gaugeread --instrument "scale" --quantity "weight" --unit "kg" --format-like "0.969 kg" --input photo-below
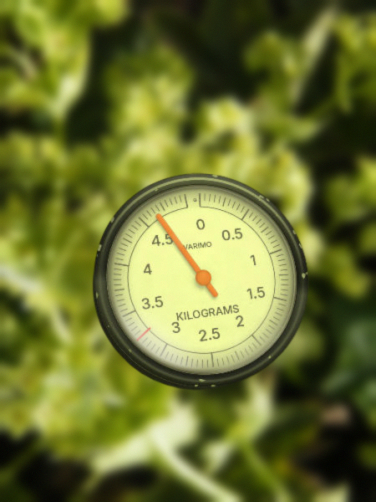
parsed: 4.65 kg
